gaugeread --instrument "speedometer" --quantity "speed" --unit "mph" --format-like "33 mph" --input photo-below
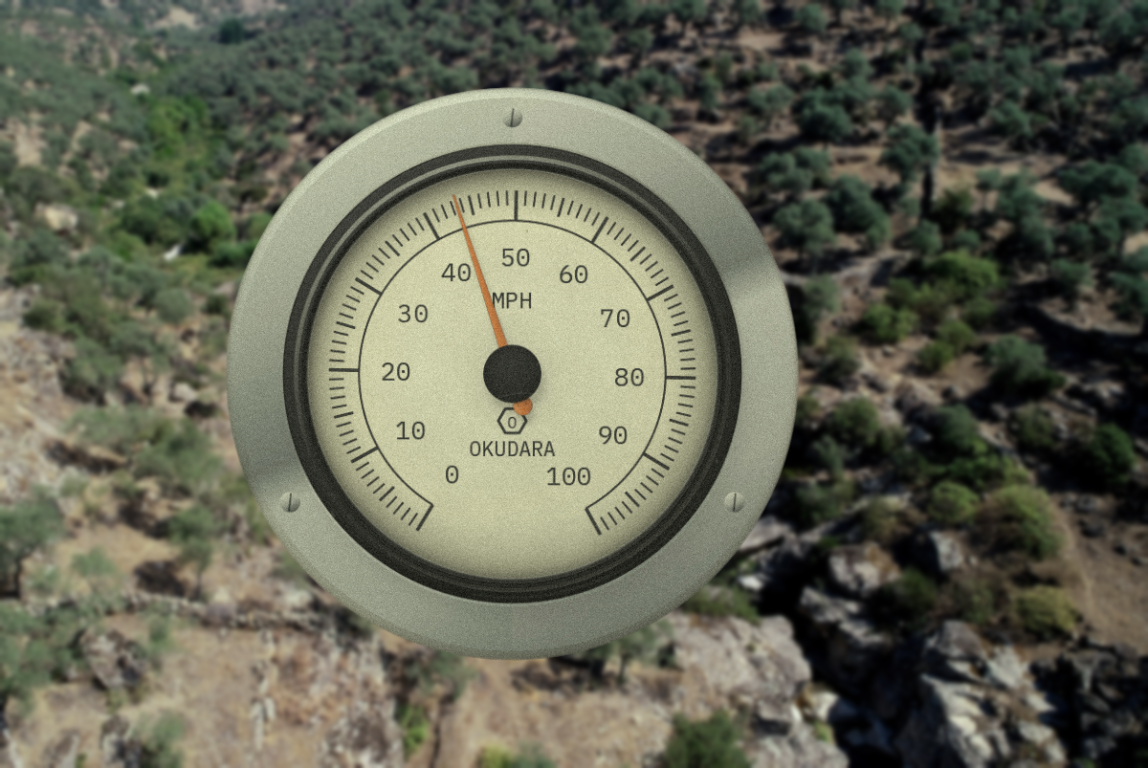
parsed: 43.5 mph
